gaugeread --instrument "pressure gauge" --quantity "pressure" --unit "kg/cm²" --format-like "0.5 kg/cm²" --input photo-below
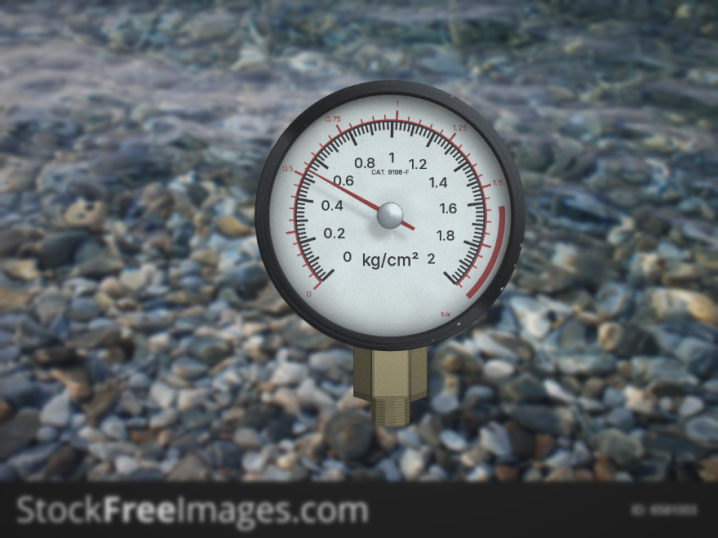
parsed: 0.54 kg/cm²
